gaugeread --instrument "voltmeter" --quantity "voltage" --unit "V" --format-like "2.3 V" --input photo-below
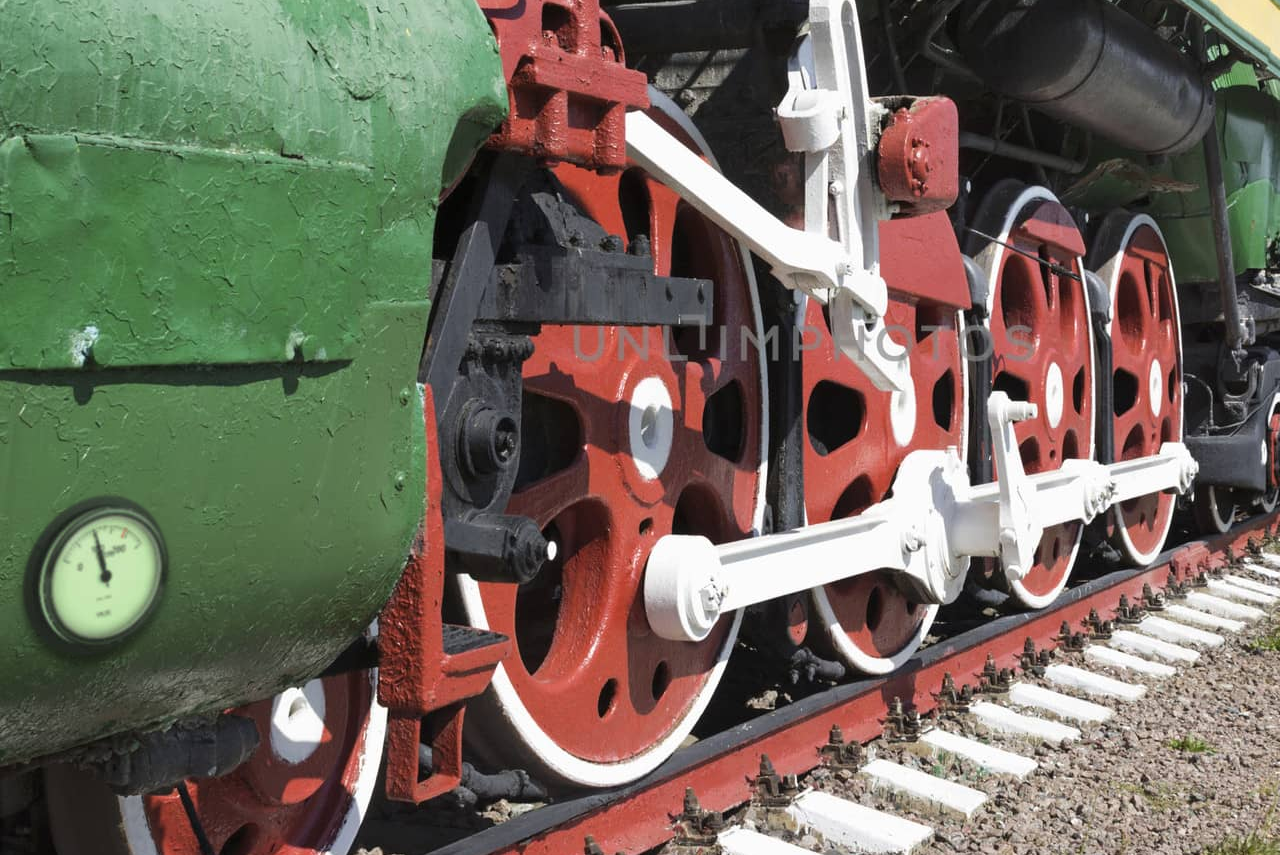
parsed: 100 V
